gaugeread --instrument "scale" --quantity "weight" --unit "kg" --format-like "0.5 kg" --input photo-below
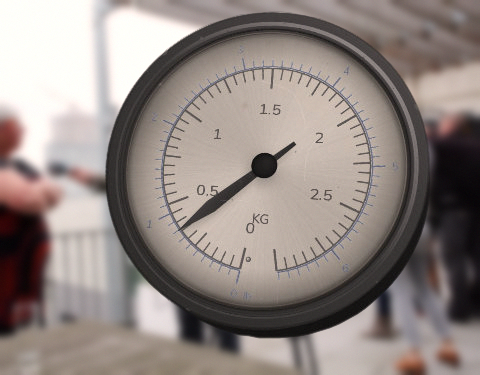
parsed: 0.35 kg
